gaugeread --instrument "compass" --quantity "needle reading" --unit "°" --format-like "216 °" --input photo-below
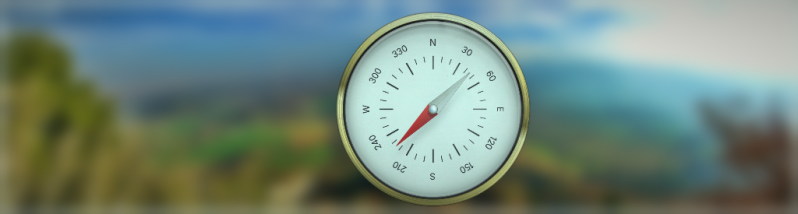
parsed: 225 °
